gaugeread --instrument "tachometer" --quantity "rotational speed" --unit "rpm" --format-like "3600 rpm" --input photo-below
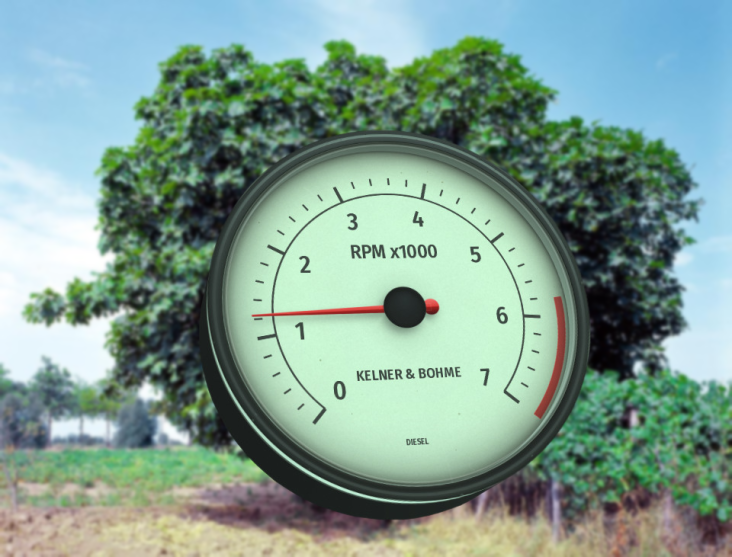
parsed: 1200 rpm
